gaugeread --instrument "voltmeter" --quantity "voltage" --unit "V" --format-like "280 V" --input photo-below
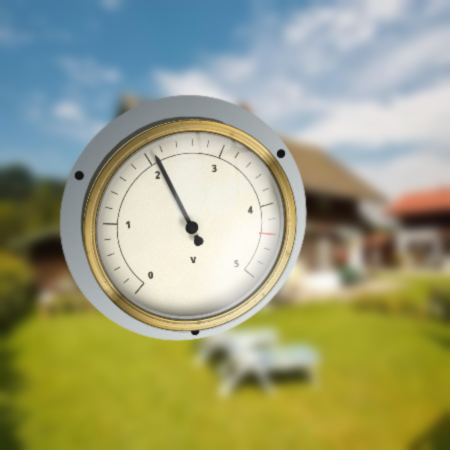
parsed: 2.1 V
